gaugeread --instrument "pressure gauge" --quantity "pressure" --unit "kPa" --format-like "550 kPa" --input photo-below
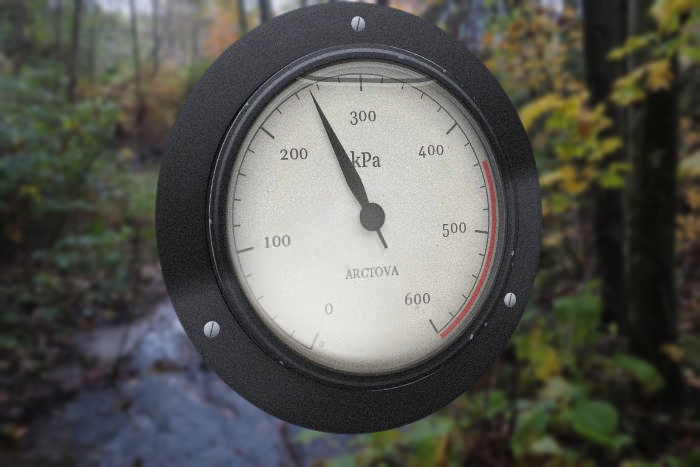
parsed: 250 kPa
